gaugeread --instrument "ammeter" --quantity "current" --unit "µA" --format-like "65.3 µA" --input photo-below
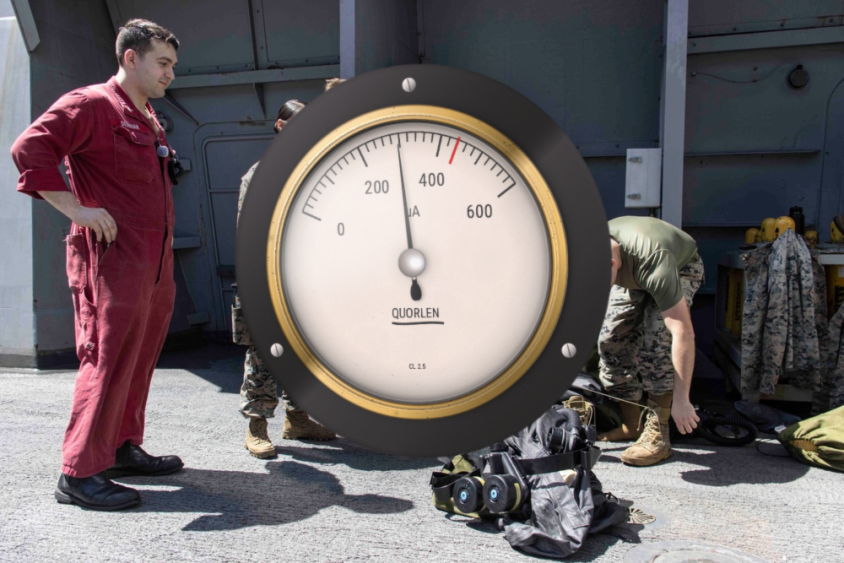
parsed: 300 µA
